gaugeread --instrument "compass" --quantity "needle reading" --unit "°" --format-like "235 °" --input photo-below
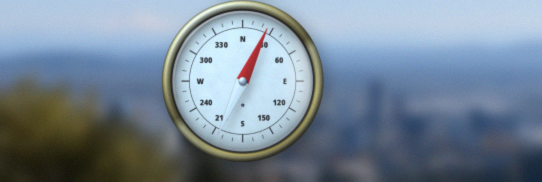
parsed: 25 °
